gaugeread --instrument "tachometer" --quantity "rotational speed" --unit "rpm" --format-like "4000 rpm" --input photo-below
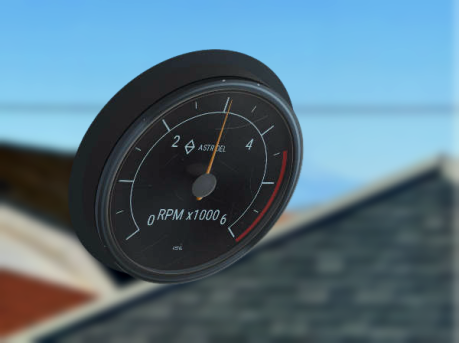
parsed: 3000 rpm
